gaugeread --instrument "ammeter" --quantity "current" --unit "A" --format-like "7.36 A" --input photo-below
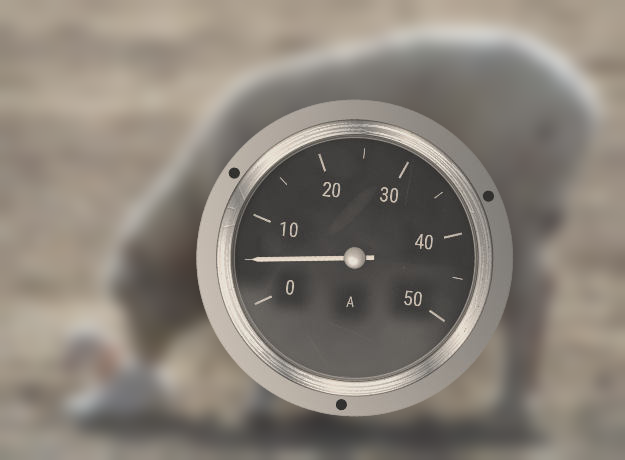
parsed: 5 A
